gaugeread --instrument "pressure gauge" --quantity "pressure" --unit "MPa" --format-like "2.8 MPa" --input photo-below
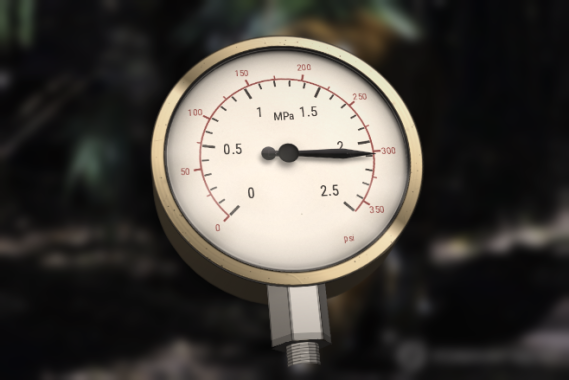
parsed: 2.1 MPa
